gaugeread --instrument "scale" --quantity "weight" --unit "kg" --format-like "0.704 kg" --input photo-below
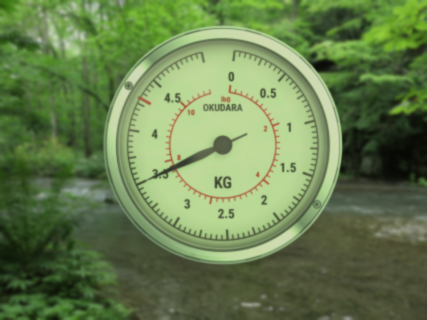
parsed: 3.5 kg
